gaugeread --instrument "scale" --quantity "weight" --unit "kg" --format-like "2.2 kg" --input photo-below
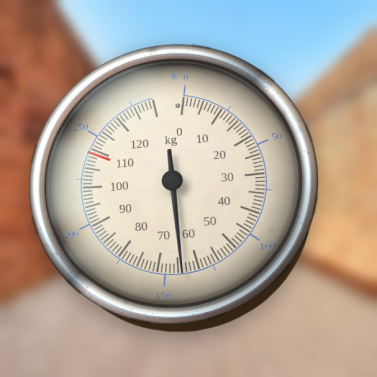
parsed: 64 kg
